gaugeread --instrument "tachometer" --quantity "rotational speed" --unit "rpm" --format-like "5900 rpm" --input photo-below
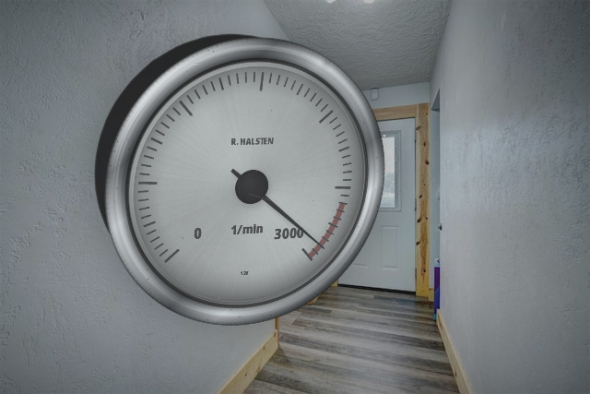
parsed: 2900 rpm
